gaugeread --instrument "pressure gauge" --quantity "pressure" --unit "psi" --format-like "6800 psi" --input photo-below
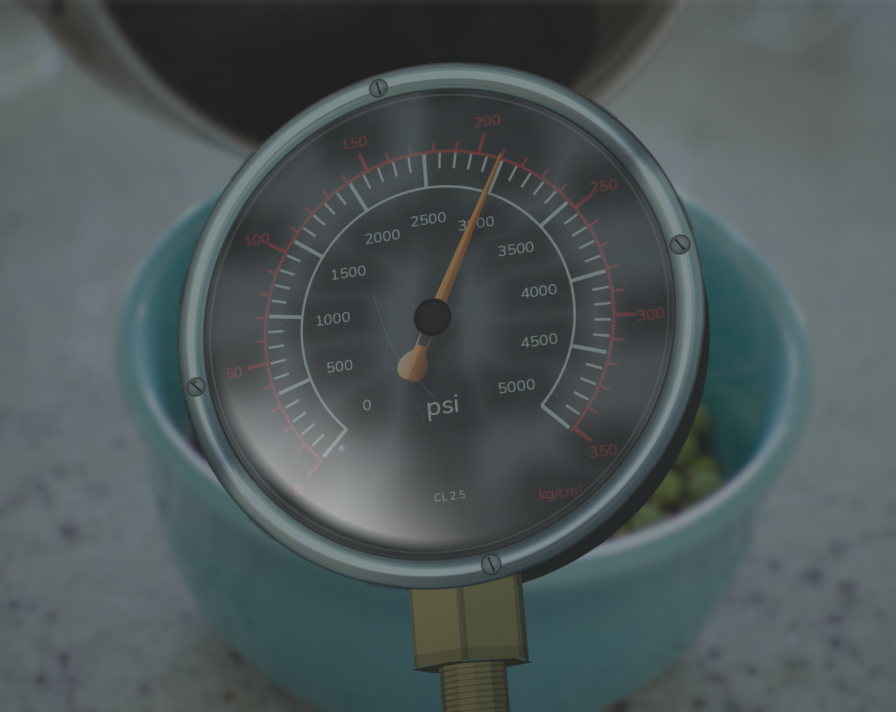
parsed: 3000 psi
